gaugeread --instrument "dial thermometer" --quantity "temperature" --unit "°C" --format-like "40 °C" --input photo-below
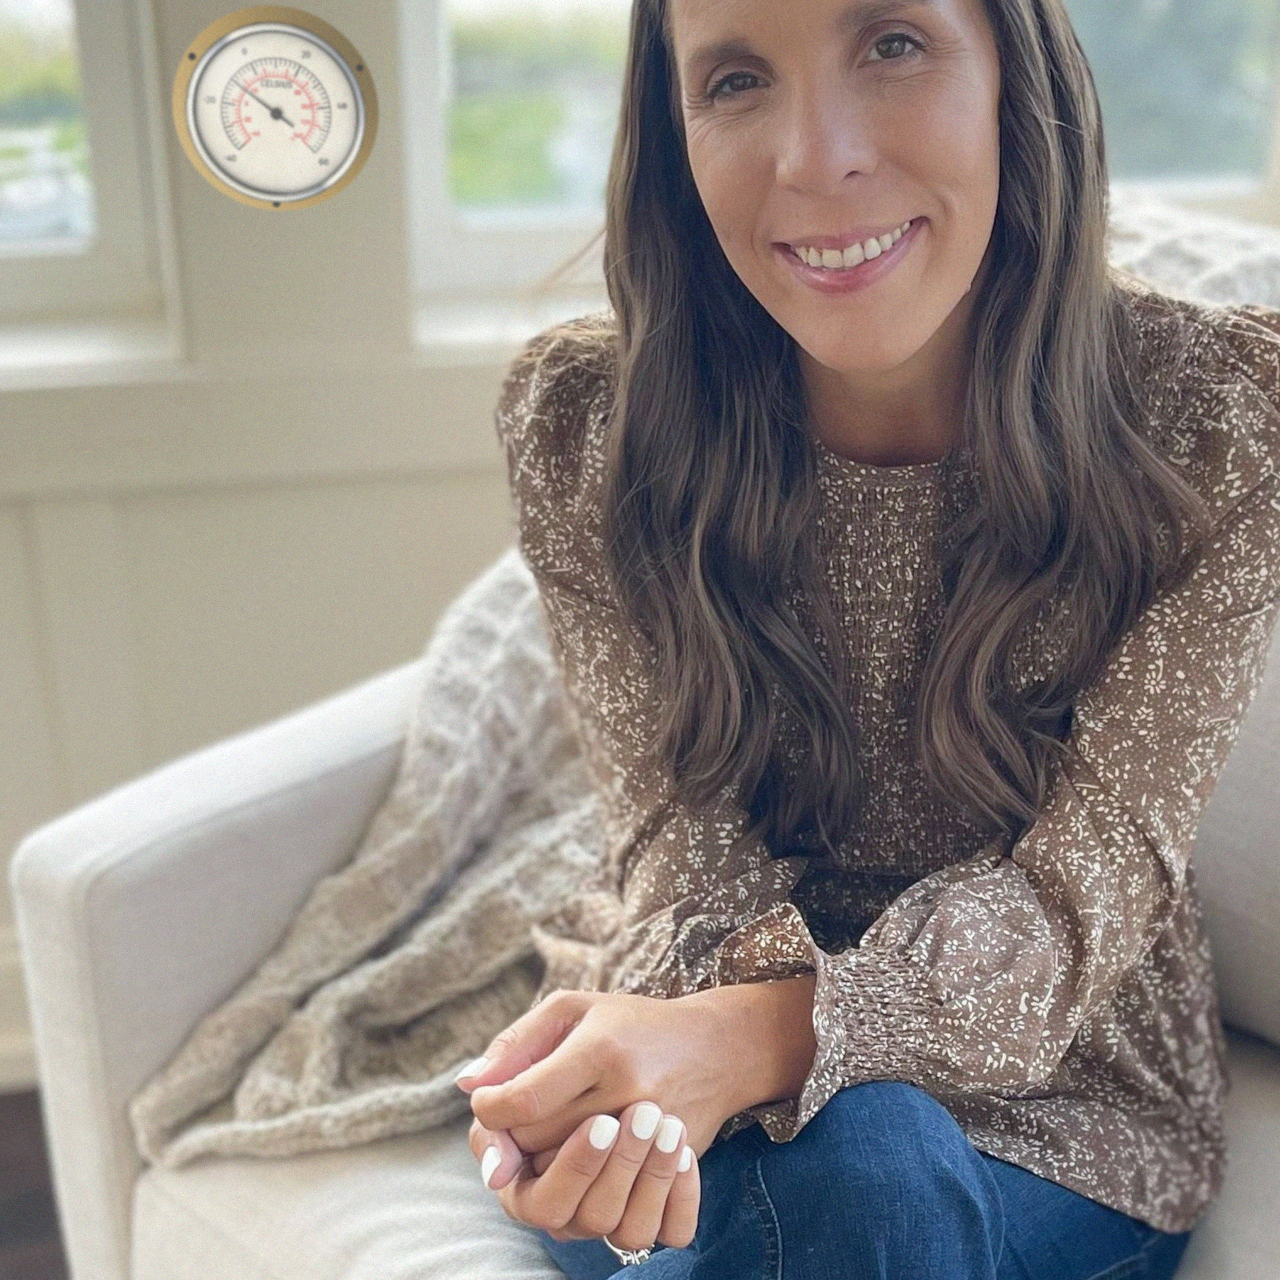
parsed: -10 °C
